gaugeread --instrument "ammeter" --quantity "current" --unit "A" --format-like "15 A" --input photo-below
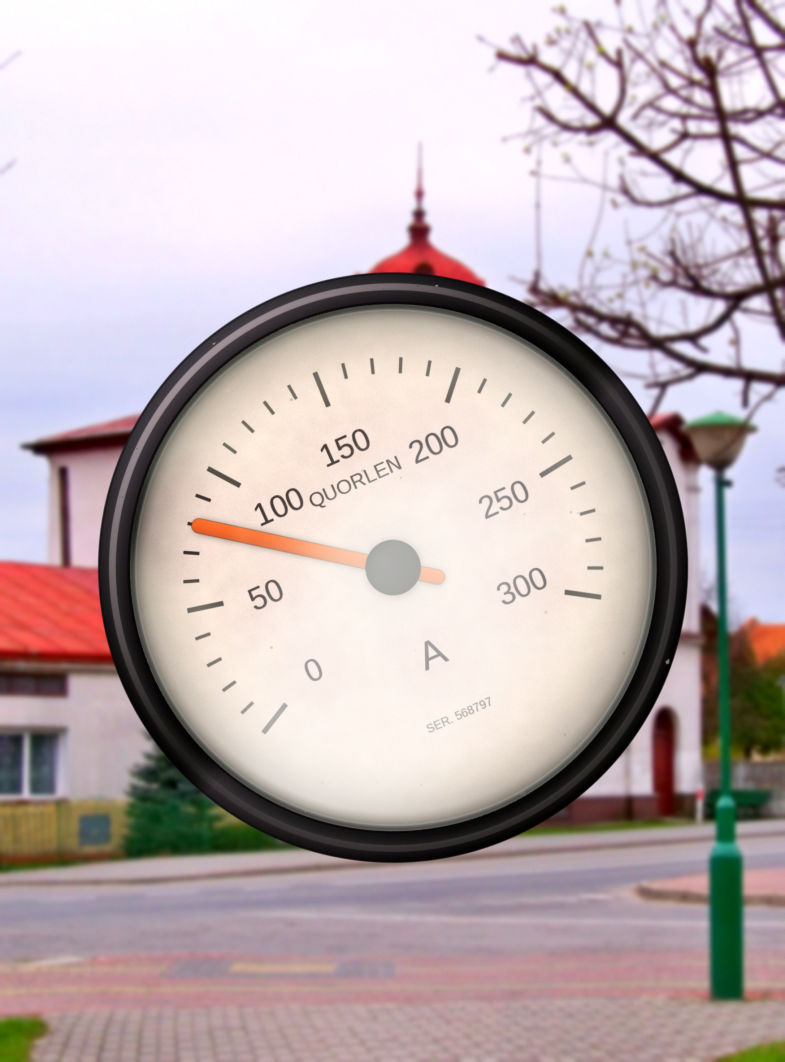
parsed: 80 A
